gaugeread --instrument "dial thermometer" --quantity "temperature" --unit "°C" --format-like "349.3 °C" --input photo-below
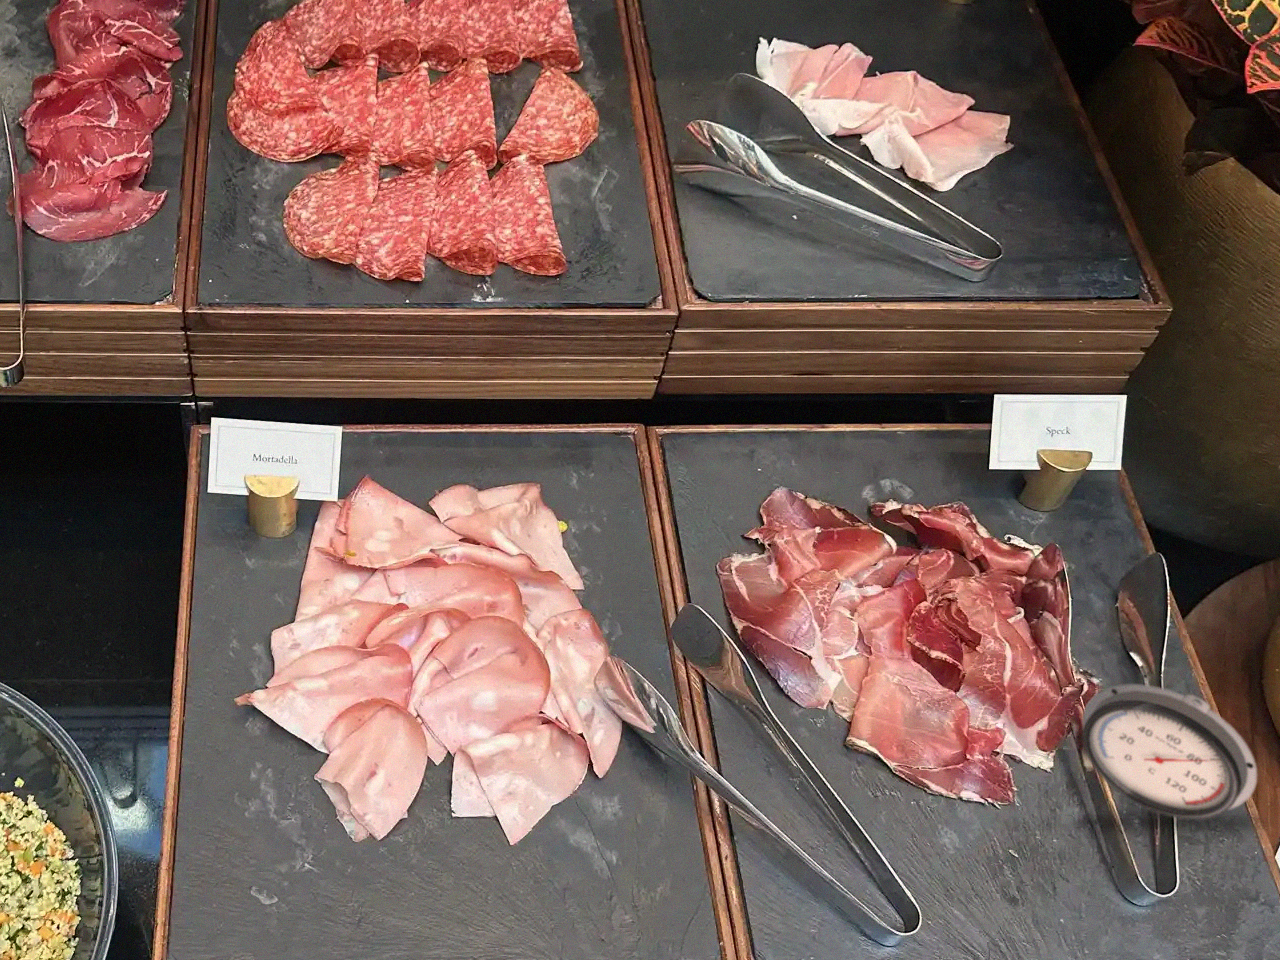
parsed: 80 °C
